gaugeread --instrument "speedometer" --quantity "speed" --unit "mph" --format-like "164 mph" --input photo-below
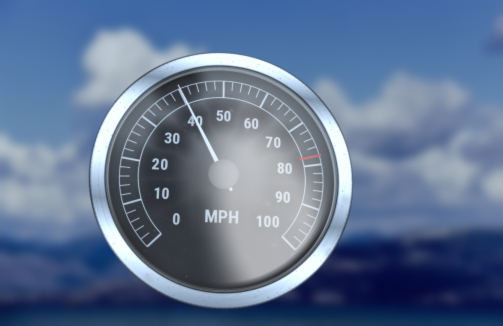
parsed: 40 mph
